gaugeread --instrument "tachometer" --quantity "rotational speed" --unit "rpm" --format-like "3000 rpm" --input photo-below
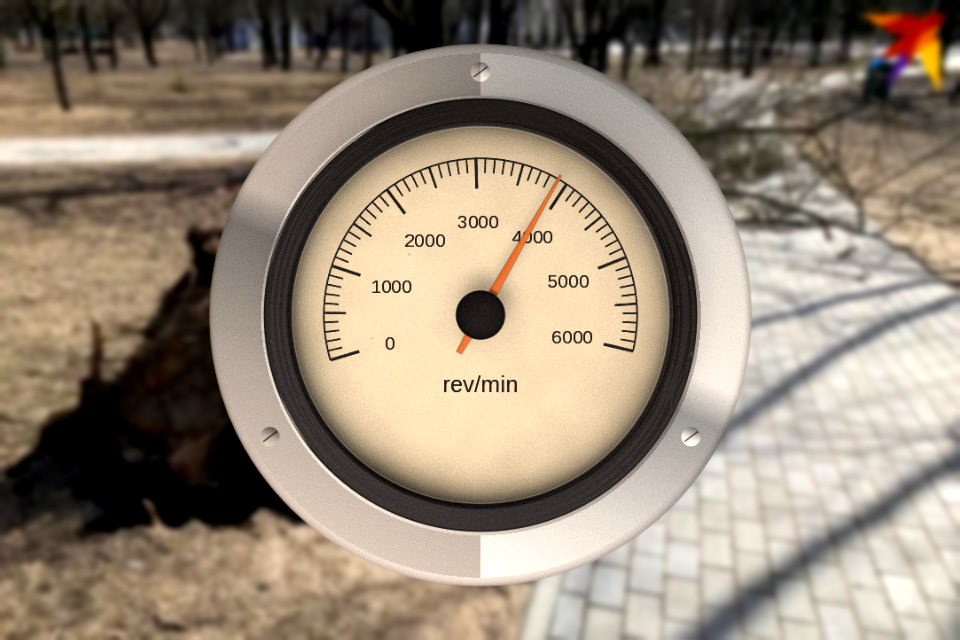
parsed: 3900 rpm
